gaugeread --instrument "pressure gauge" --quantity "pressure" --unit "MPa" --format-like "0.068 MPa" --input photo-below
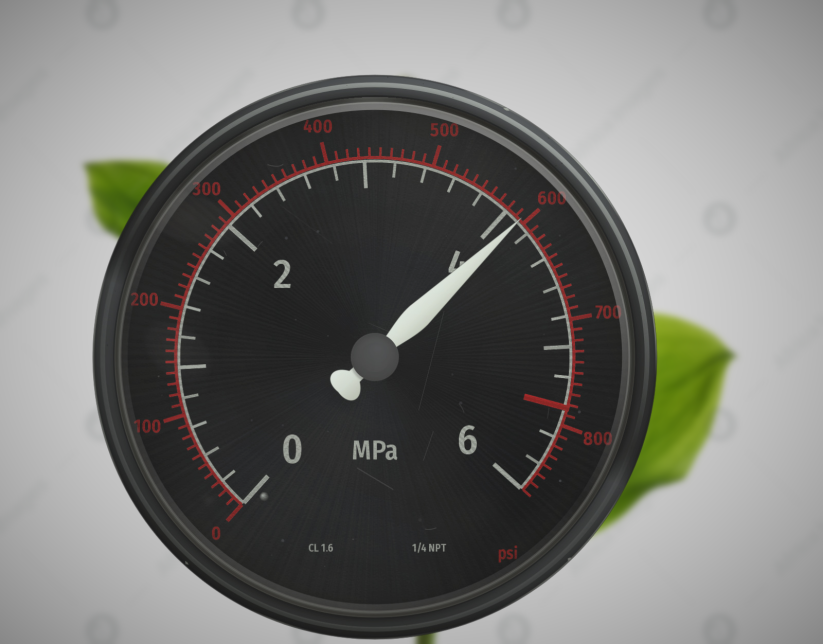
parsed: 4.1 MPa
